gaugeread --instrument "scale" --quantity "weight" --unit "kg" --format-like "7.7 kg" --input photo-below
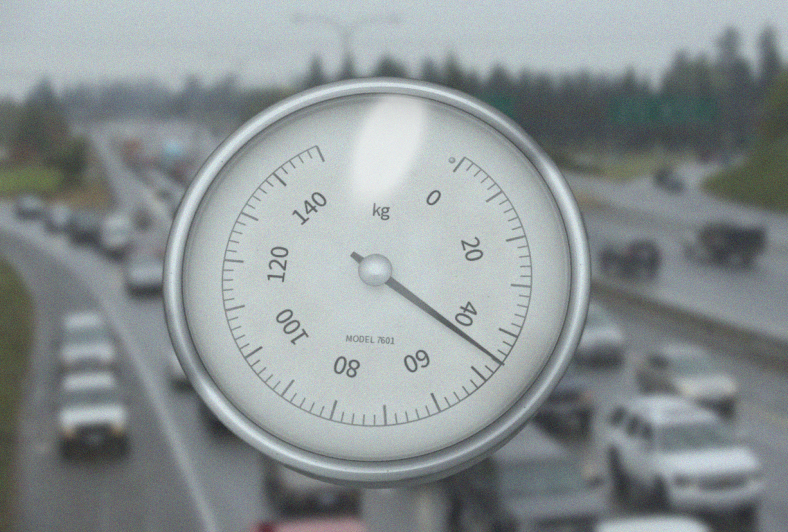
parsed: 46 kg
